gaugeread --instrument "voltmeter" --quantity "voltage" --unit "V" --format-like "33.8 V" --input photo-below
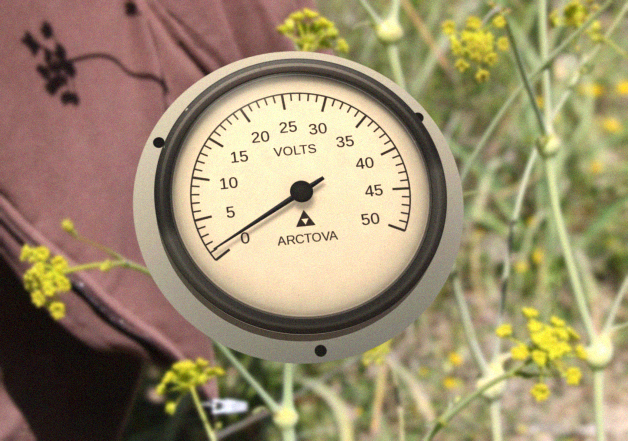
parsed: 1 V
